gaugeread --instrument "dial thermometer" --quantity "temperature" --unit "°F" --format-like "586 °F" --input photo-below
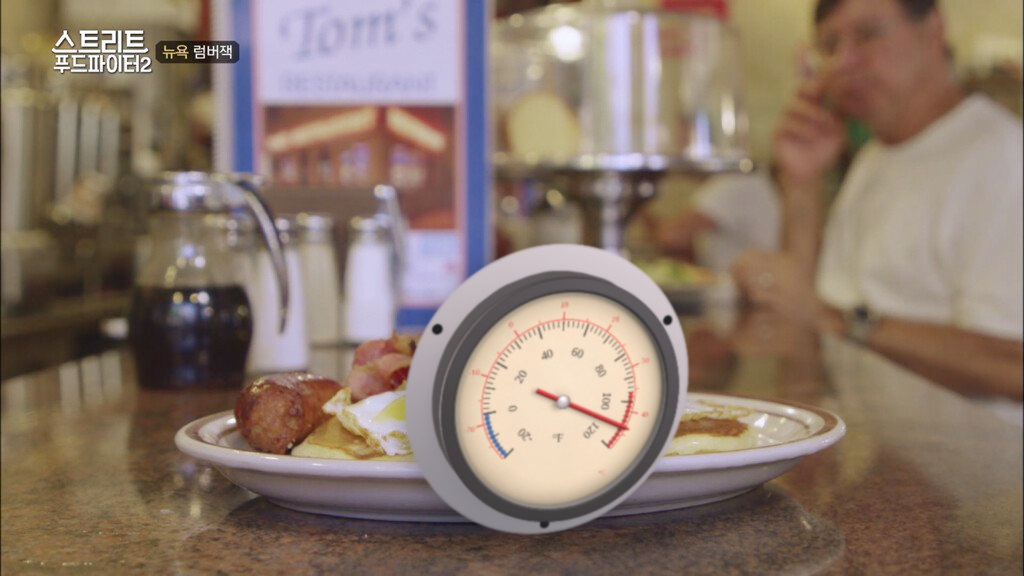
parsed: 110 °F
